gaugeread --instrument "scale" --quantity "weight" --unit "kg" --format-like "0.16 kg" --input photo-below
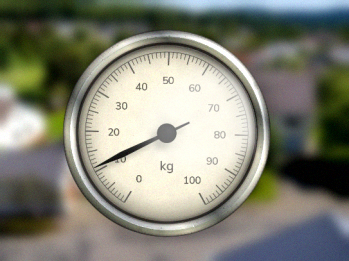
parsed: 11 kg
